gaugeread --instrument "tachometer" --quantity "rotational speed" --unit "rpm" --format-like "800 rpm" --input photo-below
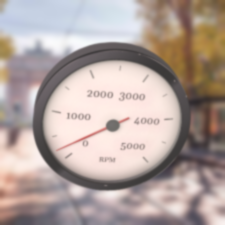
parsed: 250 rpm
